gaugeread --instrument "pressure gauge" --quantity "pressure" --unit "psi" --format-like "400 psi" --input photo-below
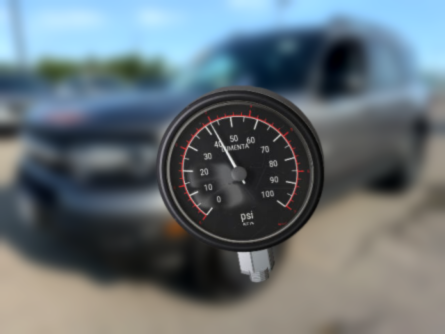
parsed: 42.5 psi
